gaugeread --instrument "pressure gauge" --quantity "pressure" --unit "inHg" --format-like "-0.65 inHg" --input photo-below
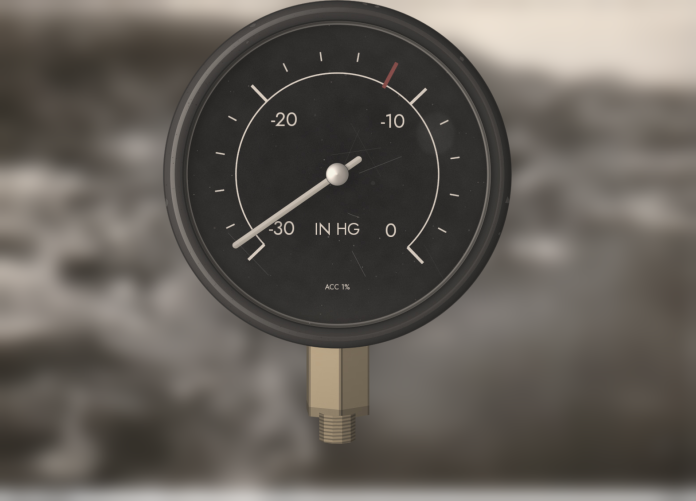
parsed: -29 inHg
